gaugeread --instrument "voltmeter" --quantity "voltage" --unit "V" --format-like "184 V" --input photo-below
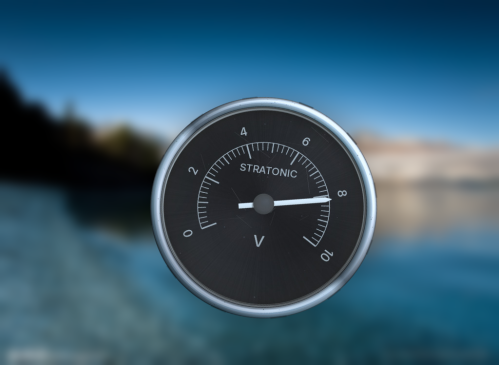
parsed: 8.2 V
